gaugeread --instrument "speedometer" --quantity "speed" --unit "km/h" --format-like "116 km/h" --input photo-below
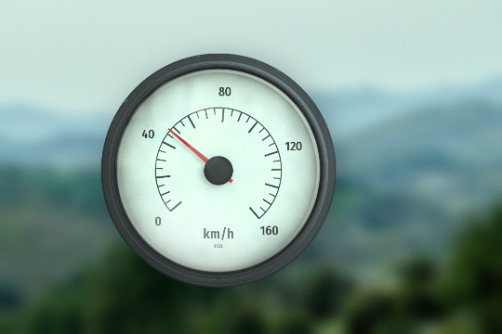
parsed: 47.5 km/h
